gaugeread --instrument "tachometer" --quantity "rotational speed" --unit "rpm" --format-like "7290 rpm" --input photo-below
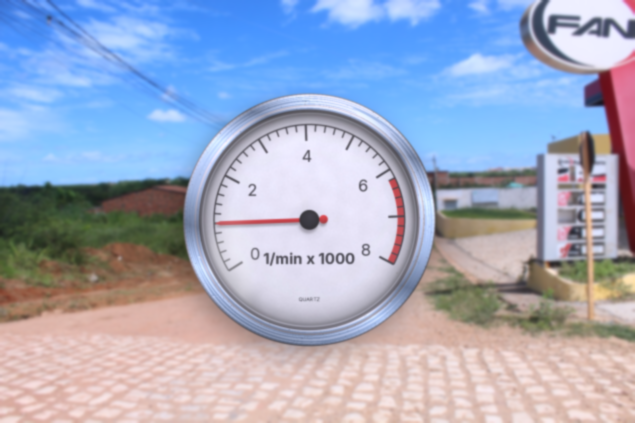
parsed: 1000 rpm
